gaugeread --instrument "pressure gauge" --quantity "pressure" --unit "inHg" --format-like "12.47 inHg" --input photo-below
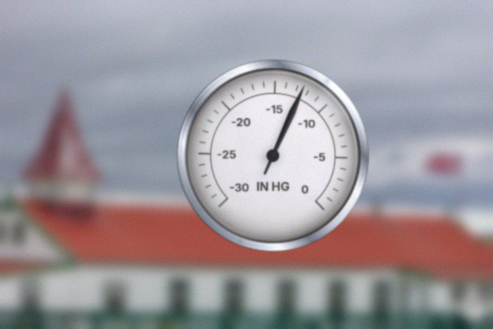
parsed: -12.5 inHg
